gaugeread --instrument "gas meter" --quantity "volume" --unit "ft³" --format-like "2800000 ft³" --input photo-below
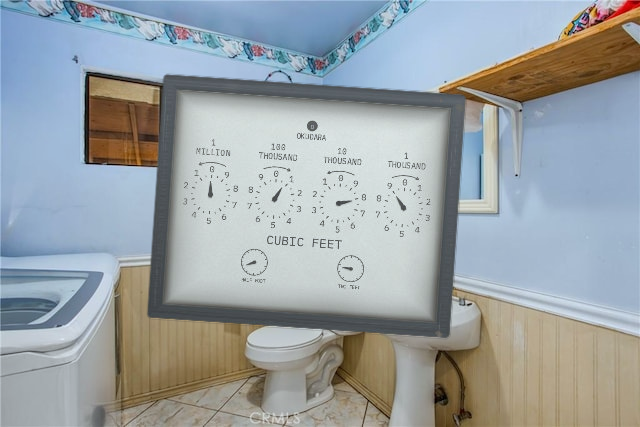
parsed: 7900 ft³
